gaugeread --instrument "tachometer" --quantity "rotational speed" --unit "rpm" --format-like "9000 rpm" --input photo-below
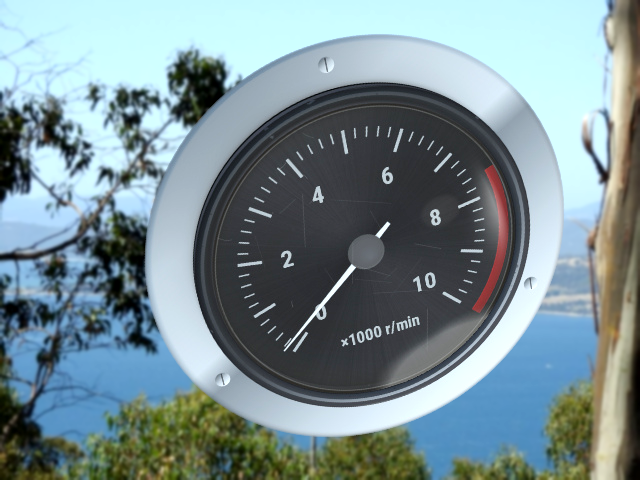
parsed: 200 rpm
